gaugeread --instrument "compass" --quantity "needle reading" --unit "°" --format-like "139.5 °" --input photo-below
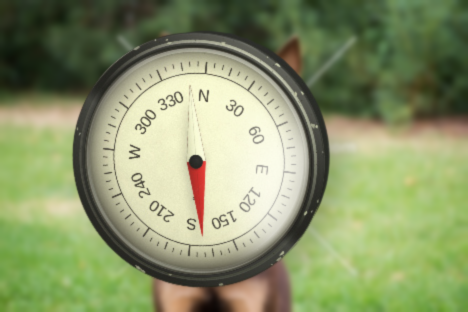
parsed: 170 °
